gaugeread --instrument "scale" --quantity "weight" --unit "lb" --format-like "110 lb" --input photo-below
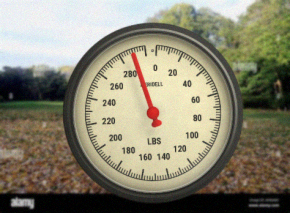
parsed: 290 lb
